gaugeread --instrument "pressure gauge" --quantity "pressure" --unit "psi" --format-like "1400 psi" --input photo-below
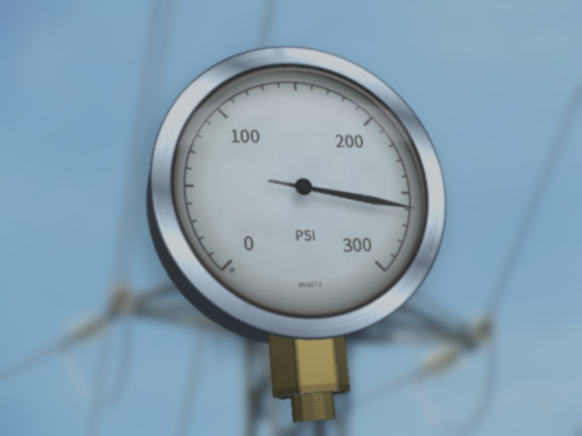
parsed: 260 psi
